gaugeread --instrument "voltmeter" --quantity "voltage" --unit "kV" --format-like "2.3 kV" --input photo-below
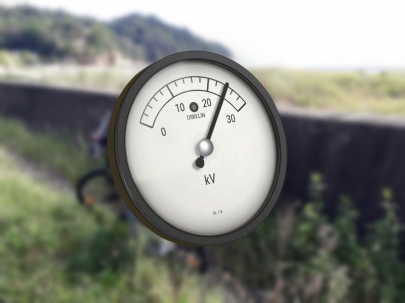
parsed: 24 kV
